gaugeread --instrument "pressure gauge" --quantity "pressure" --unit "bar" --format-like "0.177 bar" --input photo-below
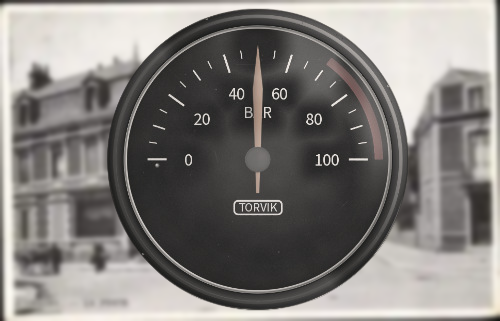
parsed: 50 bar
